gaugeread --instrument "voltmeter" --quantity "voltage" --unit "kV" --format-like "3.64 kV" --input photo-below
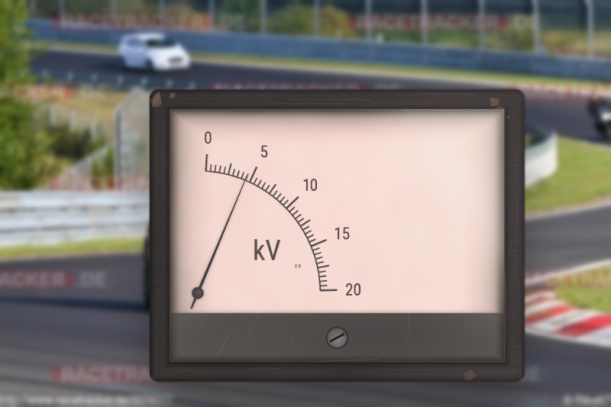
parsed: 4.5 kV
